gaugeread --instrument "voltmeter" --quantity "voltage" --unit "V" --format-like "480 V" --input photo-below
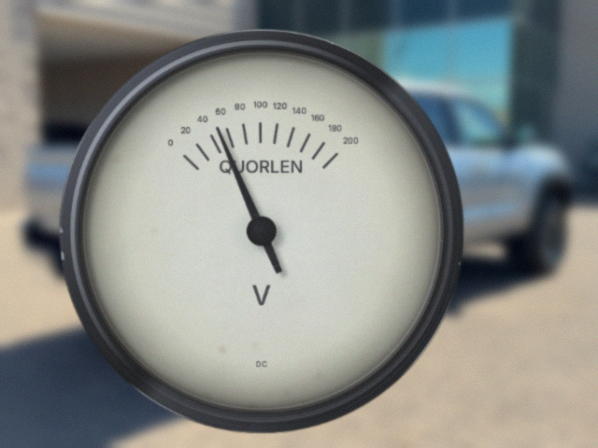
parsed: 50 V
